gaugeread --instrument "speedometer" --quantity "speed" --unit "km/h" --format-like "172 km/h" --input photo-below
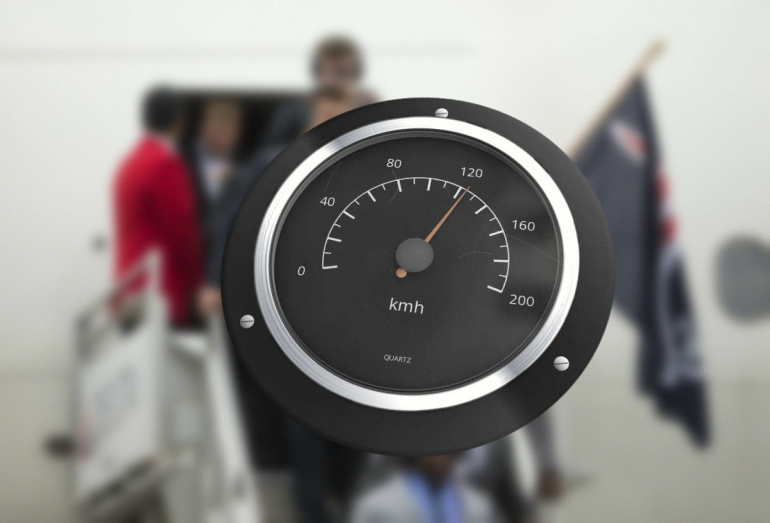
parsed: 125 km/h
